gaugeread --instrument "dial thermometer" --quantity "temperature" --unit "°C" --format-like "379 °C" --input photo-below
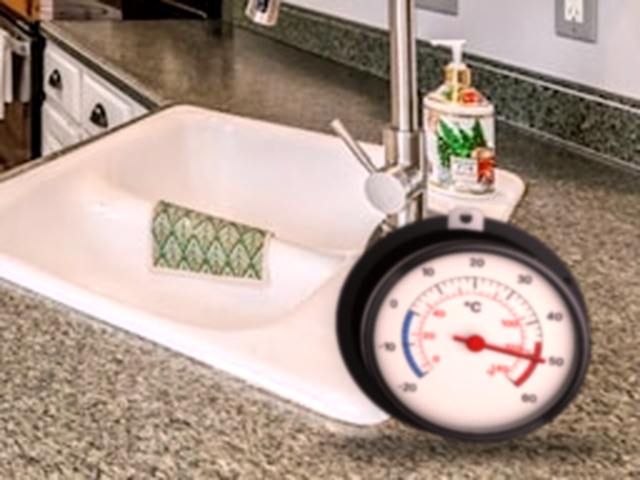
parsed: 50 °C
